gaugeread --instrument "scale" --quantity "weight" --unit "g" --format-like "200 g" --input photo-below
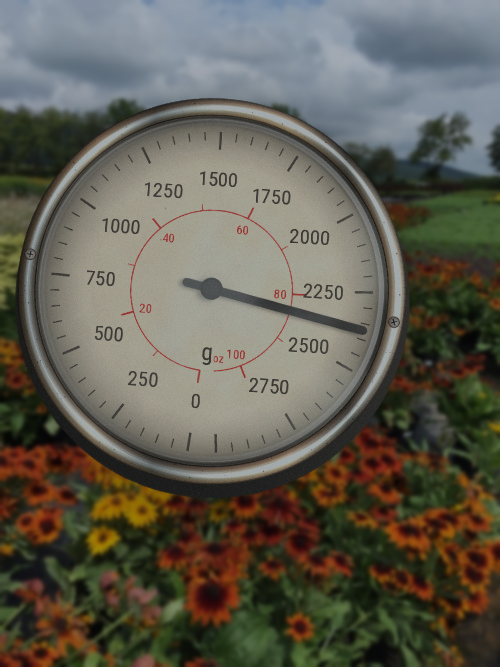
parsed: 2375 g
